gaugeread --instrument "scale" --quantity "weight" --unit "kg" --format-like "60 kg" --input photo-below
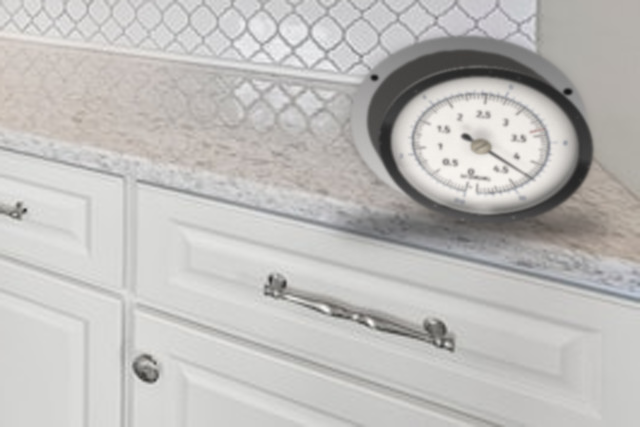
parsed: 4.25 kg
